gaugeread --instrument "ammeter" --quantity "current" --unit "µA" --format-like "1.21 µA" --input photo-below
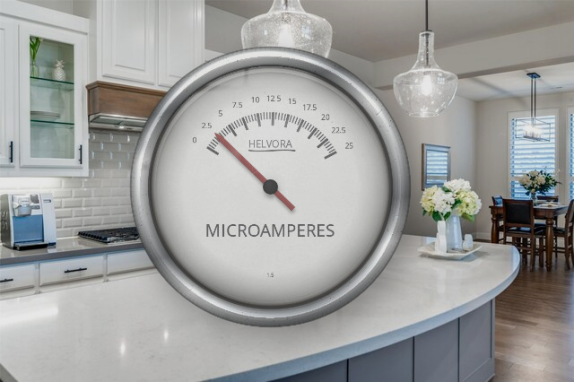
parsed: 2.5 µA
